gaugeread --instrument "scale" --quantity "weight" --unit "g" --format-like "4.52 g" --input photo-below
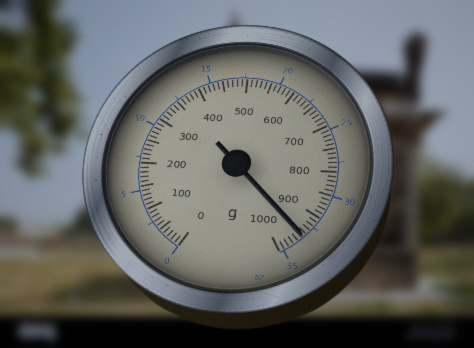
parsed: 950 g
